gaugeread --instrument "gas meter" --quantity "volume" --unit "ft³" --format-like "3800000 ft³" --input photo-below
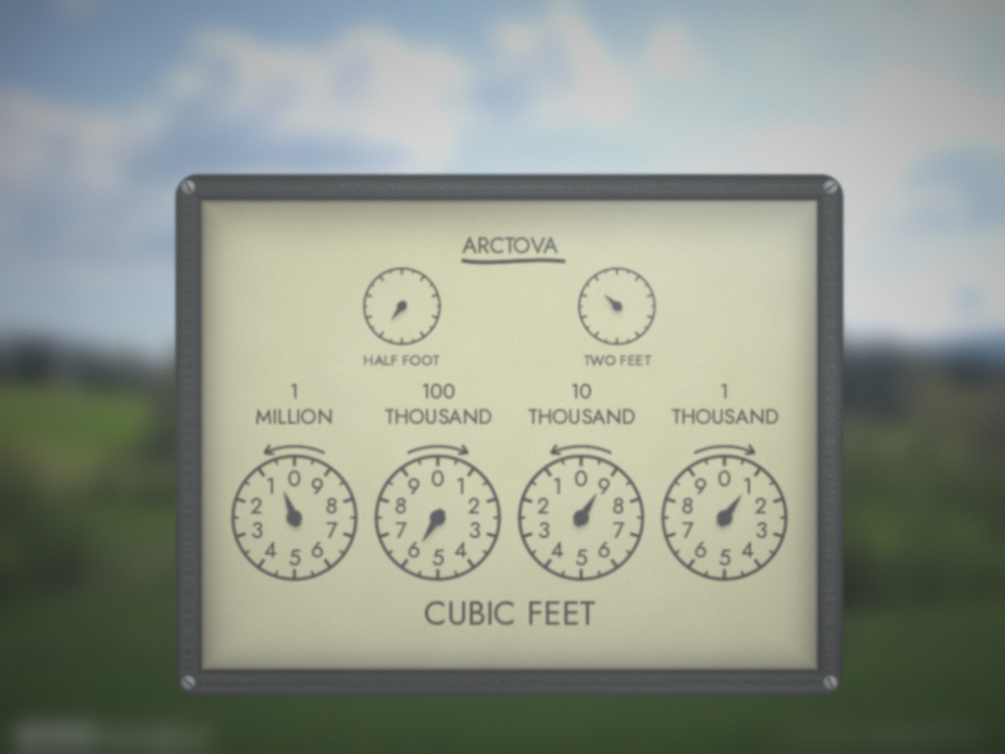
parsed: 59100 ft³
